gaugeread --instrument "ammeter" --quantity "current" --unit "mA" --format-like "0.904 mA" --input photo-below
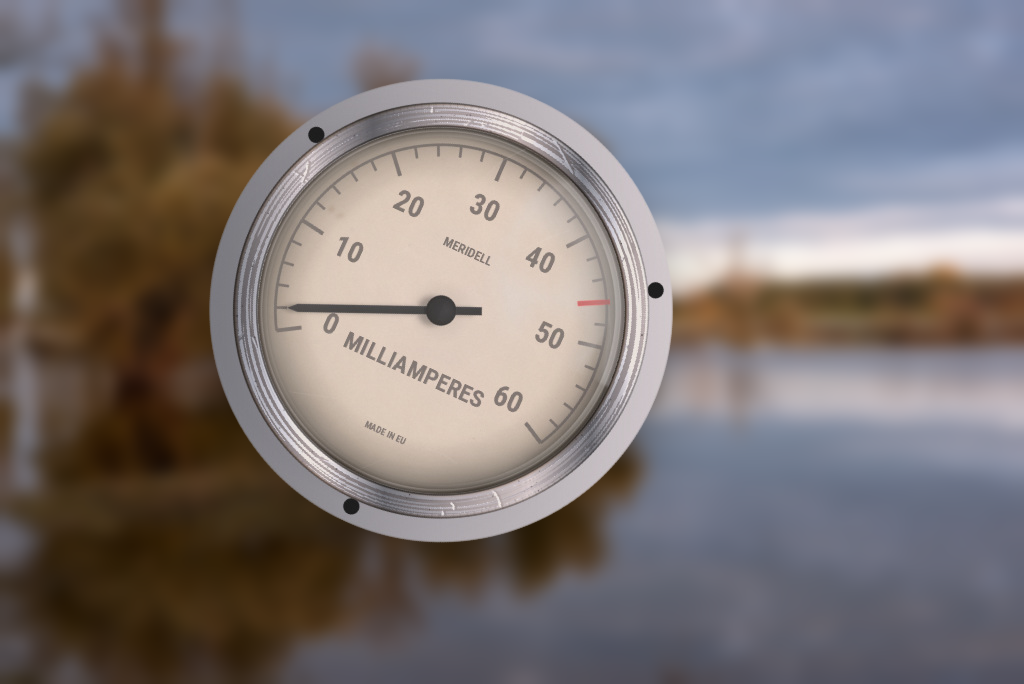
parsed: 2 mA
